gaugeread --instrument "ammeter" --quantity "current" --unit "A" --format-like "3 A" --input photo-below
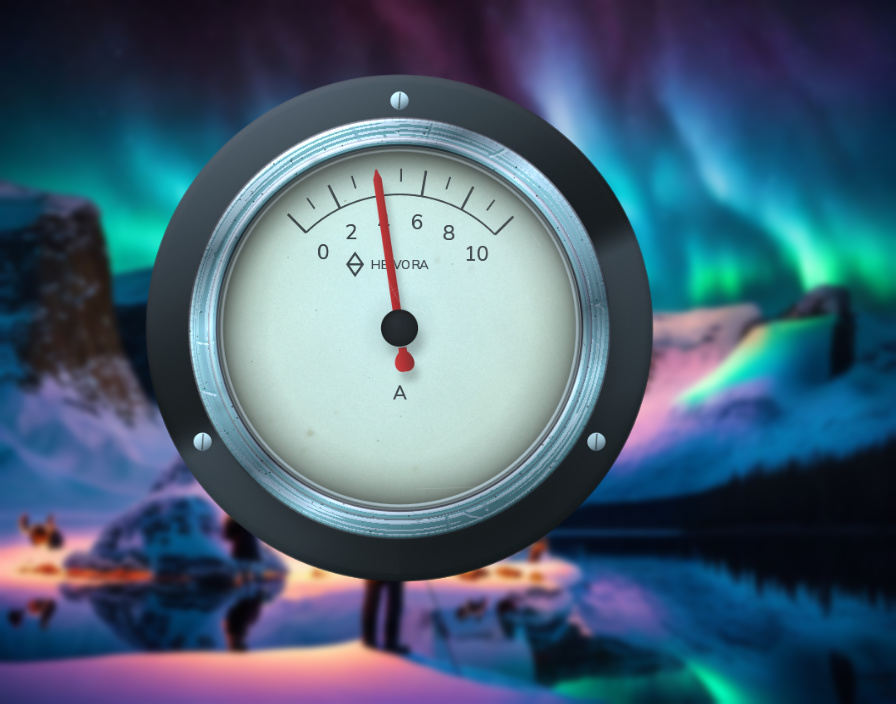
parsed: 4 A
